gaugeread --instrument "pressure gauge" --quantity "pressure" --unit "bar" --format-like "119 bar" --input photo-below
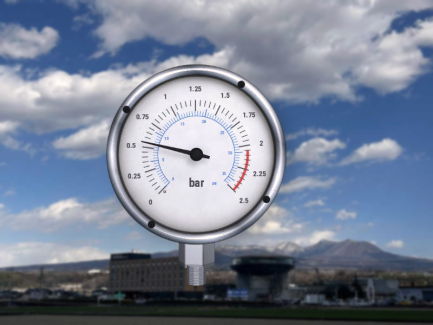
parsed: 0.55 bar
